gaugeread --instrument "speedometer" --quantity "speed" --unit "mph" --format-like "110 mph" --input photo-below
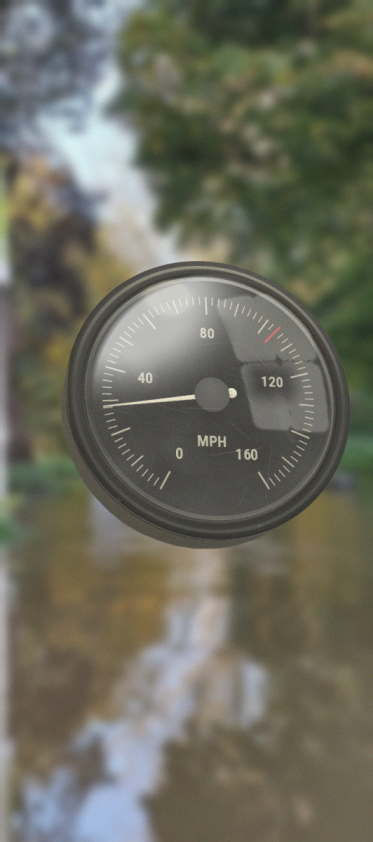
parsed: 28 mph
